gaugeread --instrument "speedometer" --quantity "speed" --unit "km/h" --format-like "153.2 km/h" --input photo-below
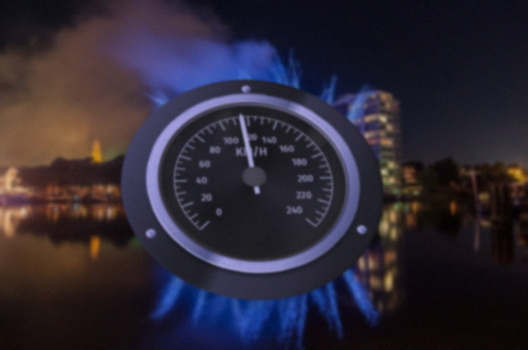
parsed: 115 km/h
